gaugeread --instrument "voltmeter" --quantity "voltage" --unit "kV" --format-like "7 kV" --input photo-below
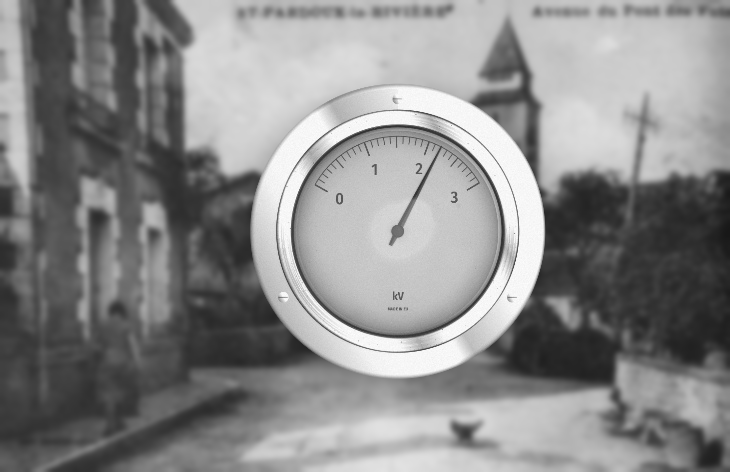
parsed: 2.2 kV
